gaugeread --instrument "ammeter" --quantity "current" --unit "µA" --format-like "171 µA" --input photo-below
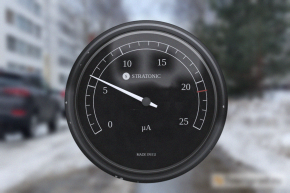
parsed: 6 µA
